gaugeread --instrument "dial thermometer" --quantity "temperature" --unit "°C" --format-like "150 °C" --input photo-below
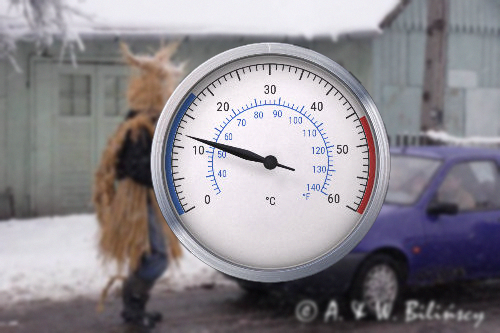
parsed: 12 °C
